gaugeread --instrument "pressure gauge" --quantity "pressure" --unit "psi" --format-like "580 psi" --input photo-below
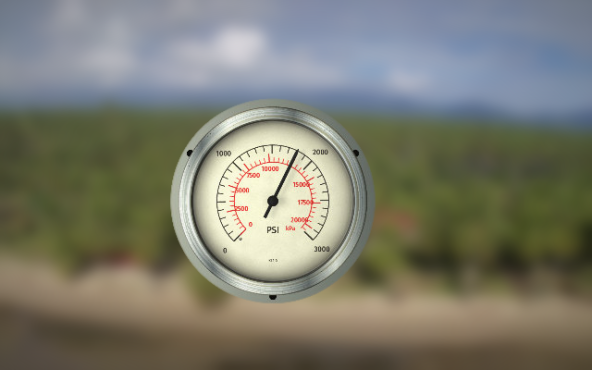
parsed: 1800 psi
